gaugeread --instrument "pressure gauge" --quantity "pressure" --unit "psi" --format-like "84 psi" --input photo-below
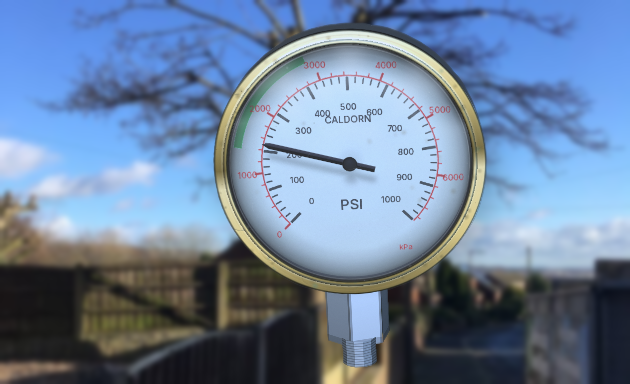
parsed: 220 psi
